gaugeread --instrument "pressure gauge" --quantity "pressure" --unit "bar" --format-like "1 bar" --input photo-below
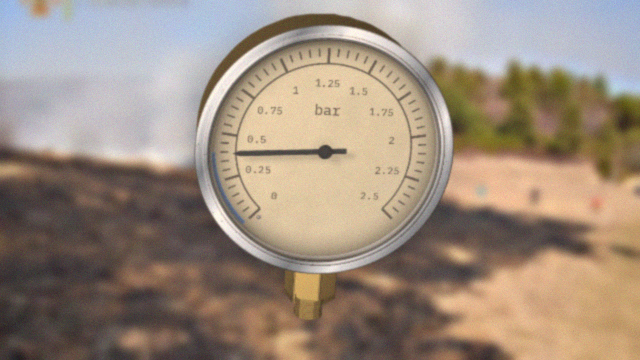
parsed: 0.4 bar
